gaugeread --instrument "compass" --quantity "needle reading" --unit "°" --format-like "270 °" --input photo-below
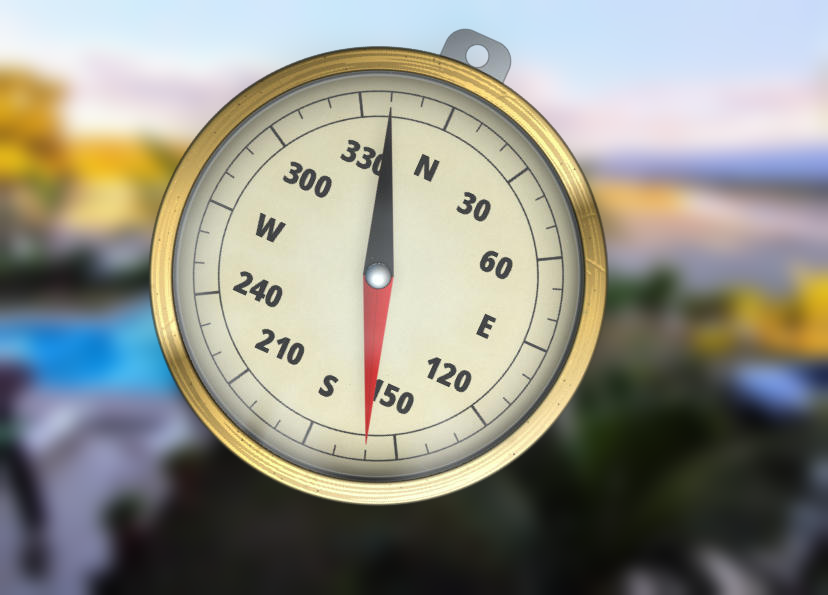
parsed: 160 °
